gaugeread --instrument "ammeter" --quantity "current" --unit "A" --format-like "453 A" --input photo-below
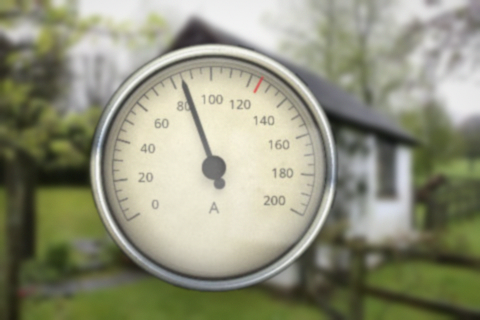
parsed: 85 A
